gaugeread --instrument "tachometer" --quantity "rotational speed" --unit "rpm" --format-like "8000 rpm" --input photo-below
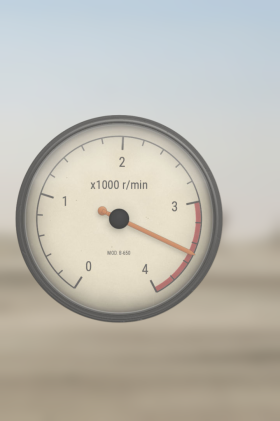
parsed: 3500 rpm
